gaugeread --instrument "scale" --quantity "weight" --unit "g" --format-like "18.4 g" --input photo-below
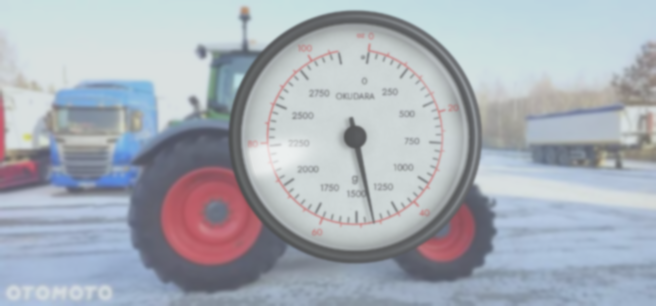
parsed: 1400 g
